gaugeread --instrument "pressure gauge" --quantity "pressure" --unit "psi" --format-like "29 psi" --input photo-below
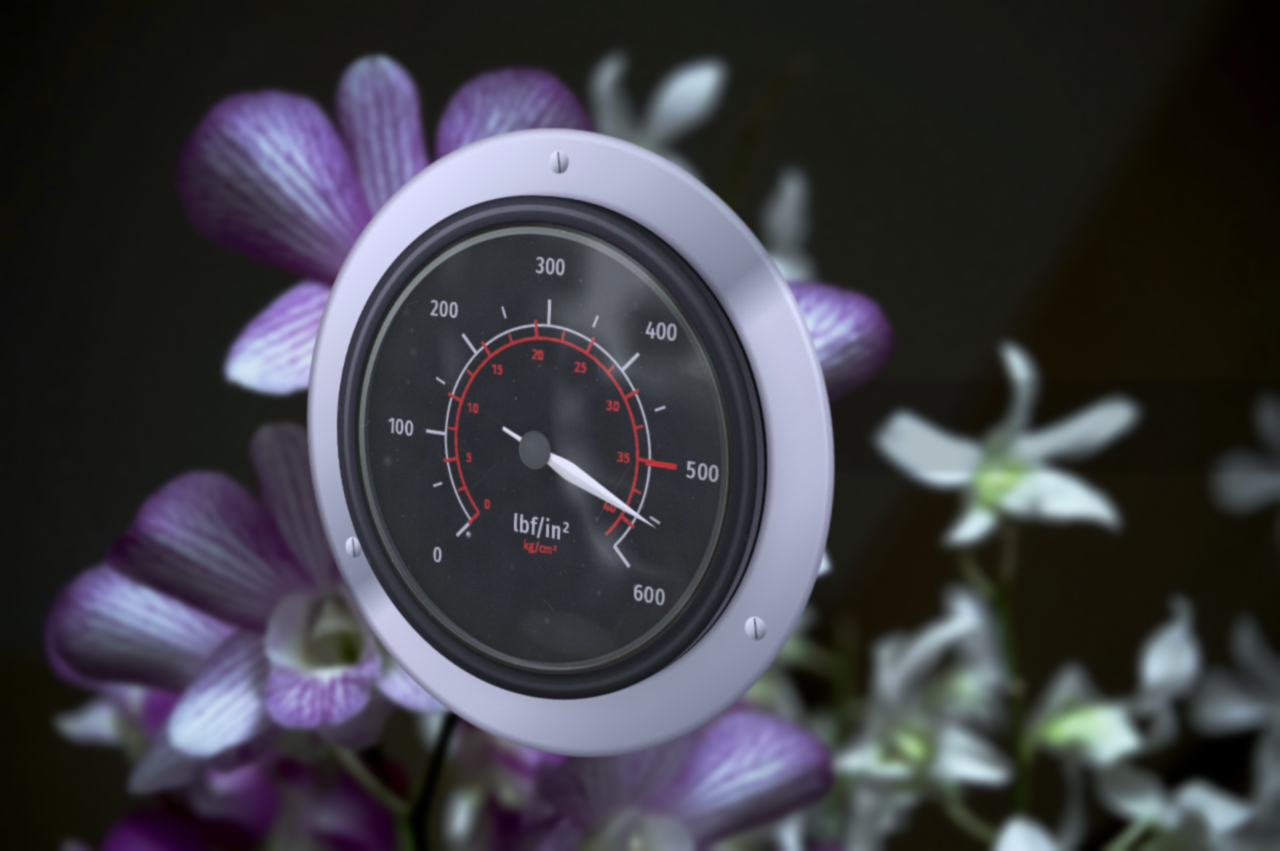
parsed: 550 psi
